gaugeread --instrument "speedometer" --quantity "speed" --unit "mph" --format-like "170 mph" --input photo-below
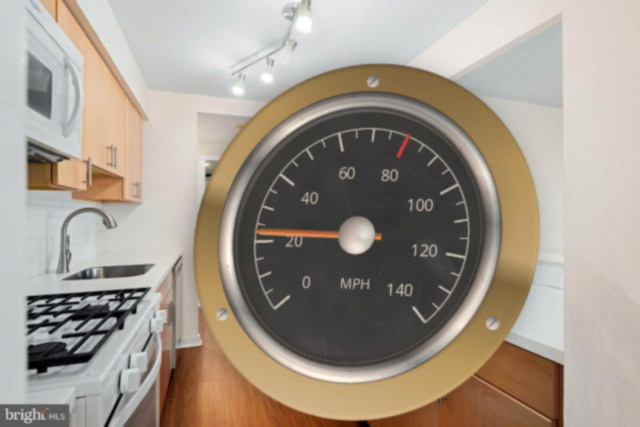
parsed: 22.5 mph
